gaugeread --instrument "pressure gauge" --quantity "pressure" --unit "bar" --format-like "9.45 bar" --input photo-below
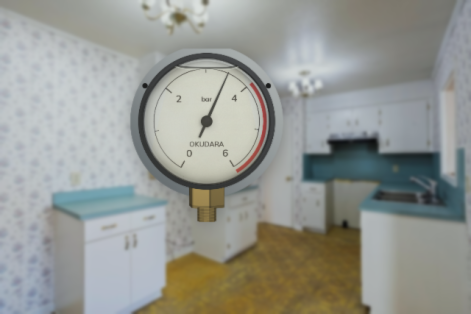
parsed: 3.5 bar
